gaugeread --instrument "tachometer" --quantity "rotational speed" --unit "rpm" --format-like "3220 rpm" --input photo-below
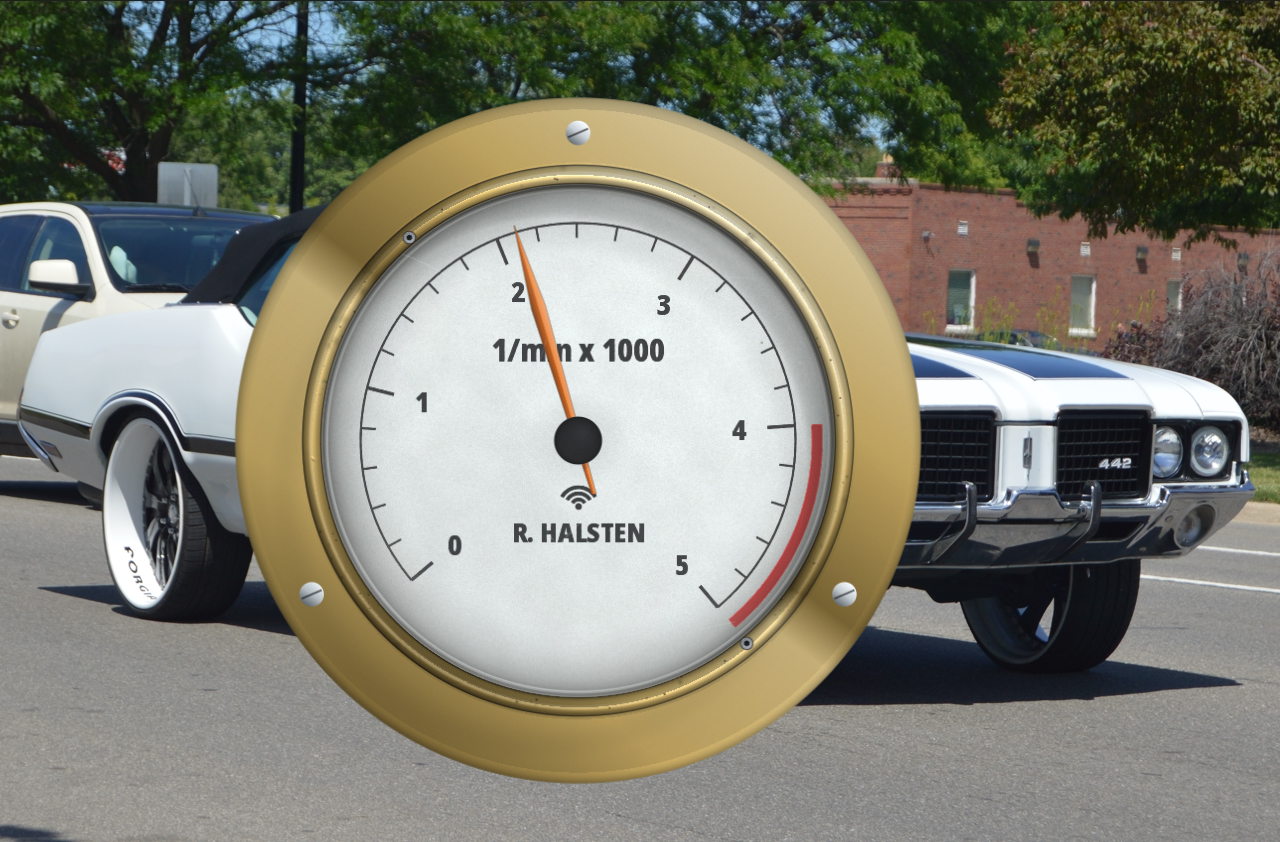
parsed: 2100 rpm
